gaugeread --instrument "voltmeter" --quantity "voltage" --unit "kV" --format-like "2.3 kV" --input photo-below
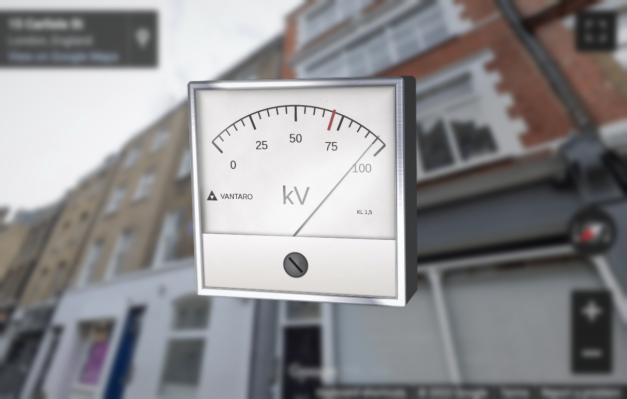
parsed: 95 kV
